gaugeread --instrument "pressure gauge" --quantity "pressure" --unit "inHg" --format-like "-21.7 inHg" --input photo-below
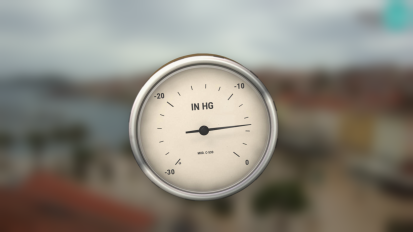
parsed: -5 inHg
